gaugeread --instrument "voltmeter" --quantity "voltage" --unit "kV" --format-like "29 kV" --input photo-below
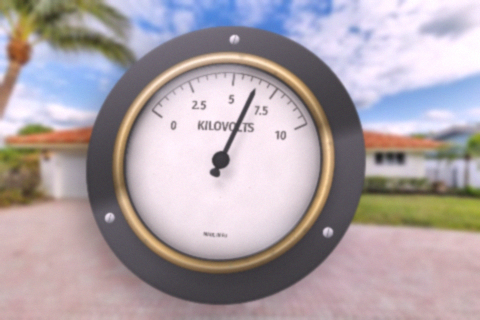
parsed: 6.5 kV
